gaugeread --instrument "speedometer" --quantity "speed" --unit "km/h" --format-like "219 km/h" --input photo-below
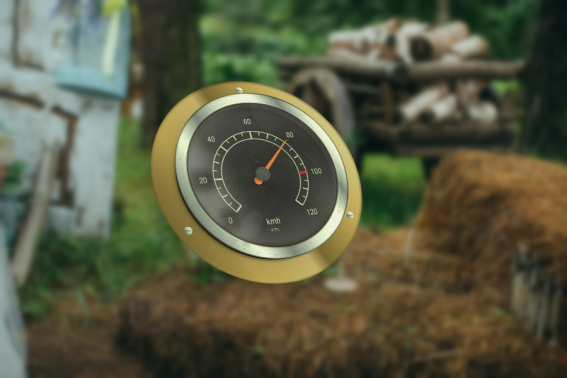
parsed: 80 km/h
